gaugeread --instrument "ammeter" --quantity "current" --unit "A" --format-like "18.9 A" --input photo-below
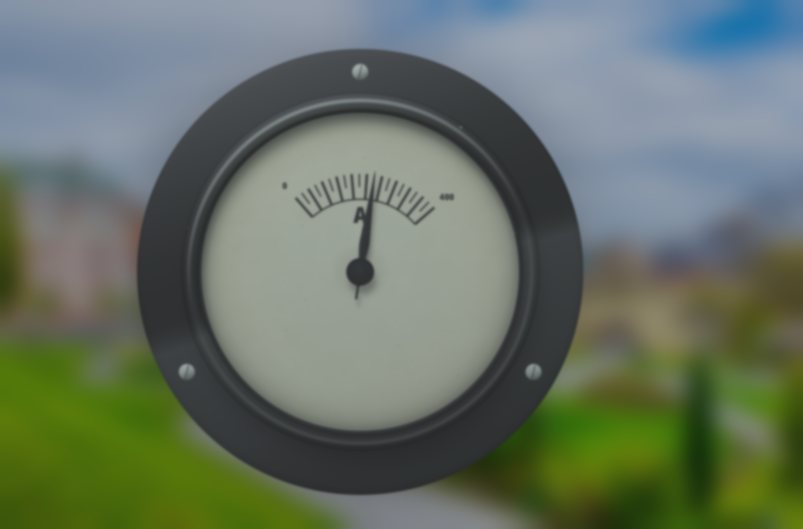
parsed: 220 A
